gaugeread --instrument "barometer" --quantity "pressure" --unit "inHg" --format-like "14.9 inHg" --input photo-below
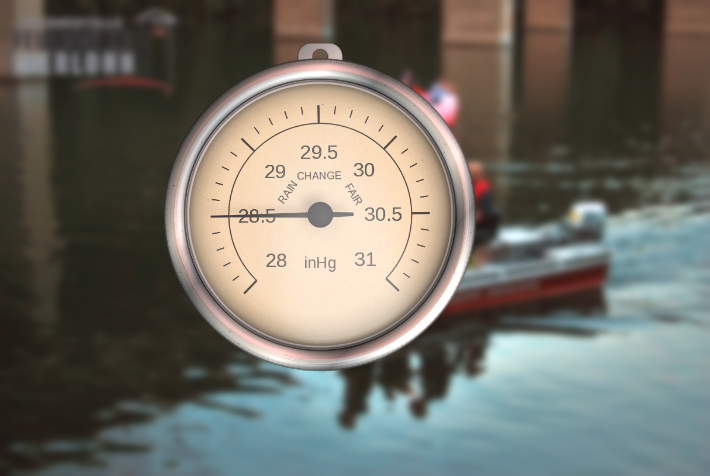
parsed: 28.5 inHg
